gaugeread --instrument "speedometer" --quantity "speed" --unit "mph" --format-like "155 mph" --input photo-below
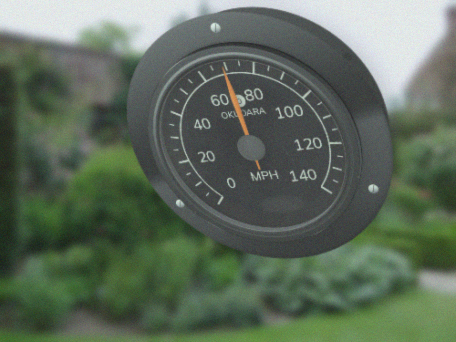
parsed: 70 mph
